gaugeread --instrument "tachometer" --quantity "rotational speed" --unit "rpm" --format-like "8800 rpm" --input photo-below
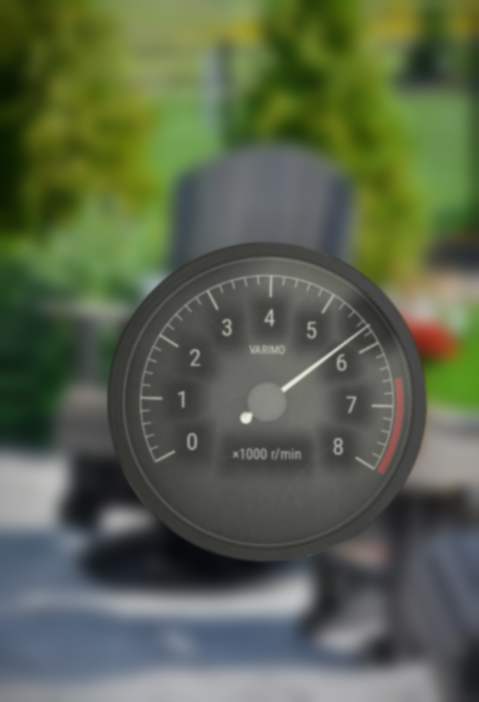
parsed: 5700 rpm
